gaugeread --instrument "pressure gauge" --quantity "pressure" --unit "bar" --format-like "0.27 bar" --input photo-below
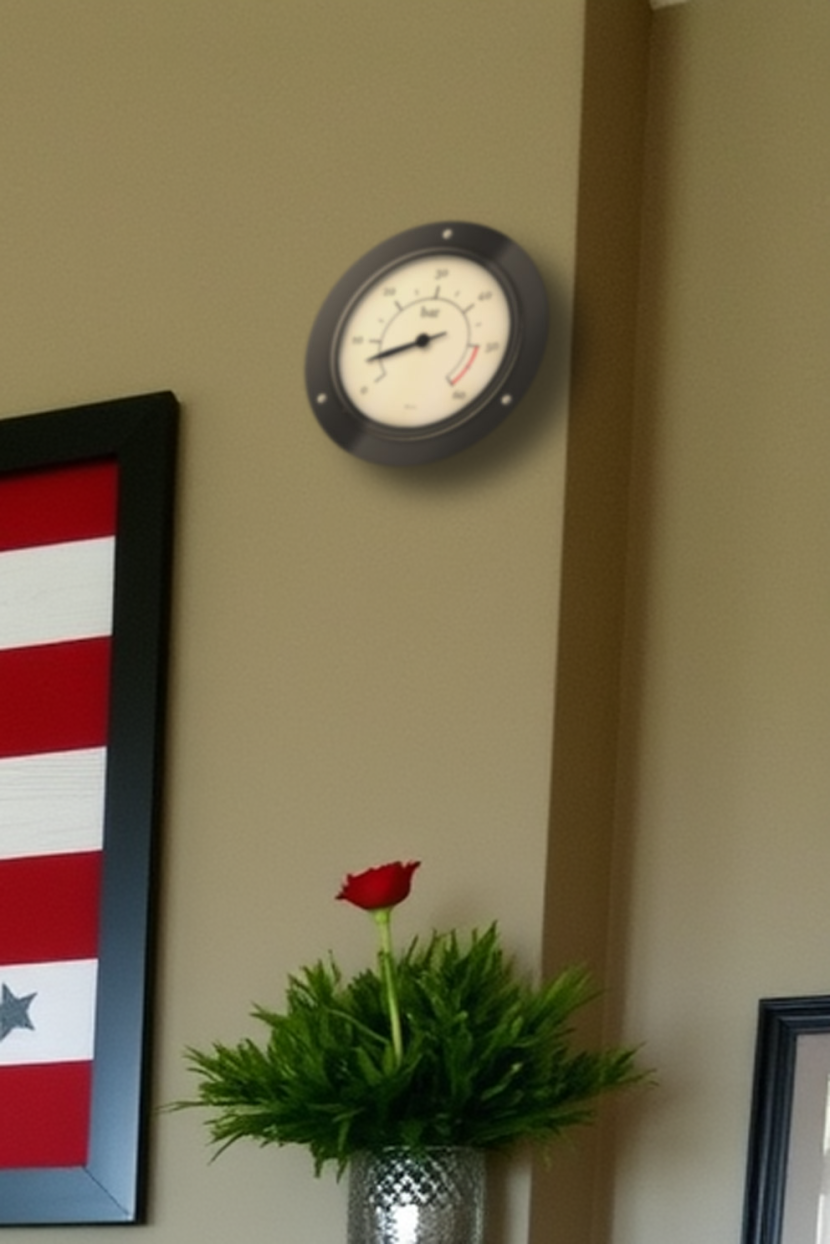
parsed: 5 bar
